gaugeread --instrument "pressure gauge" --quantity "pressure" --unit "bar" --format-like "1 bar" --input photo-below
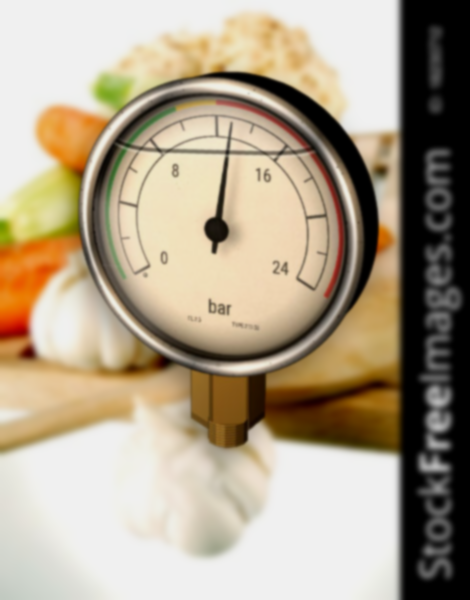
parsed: 13 bar
